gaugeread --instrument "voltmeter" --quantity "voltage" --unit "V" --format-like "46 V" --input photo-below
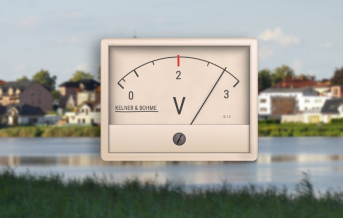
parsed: 2.75 V
